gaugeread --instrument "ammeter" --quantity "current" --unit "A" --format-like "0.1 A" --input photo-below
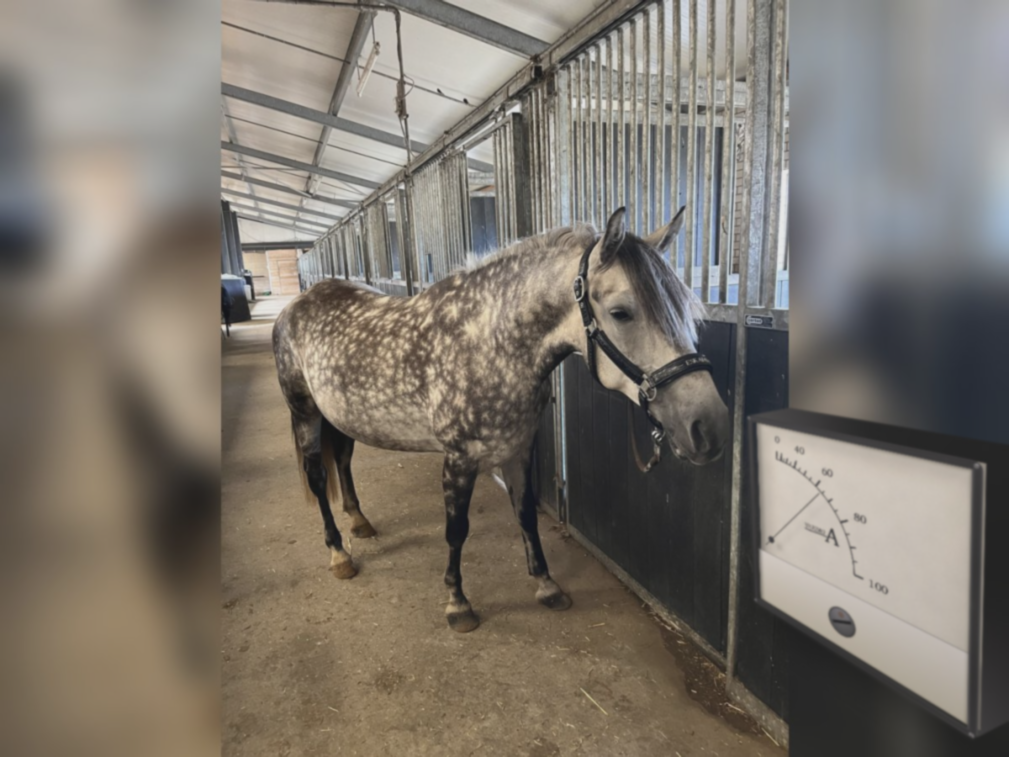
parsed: 65 A
